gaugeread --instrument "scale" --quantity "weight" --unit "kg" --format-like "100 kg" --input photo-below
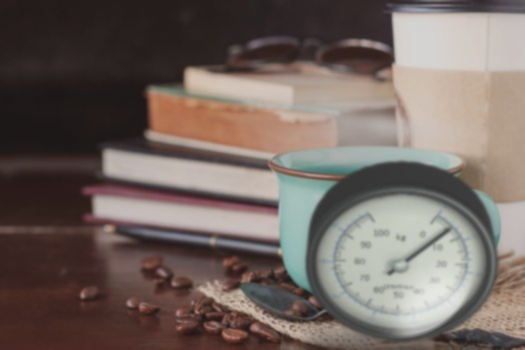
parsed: 5 kg
